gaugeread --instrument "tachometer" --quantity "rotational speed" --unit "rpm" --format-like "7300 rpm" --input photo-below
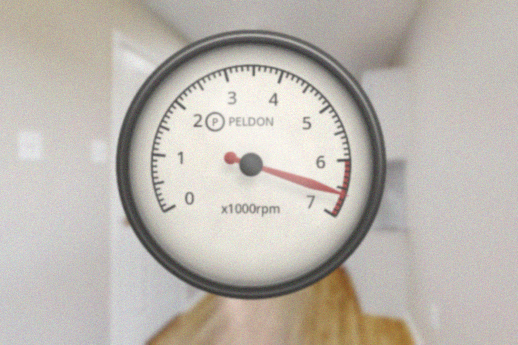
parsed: 6600 rpm
